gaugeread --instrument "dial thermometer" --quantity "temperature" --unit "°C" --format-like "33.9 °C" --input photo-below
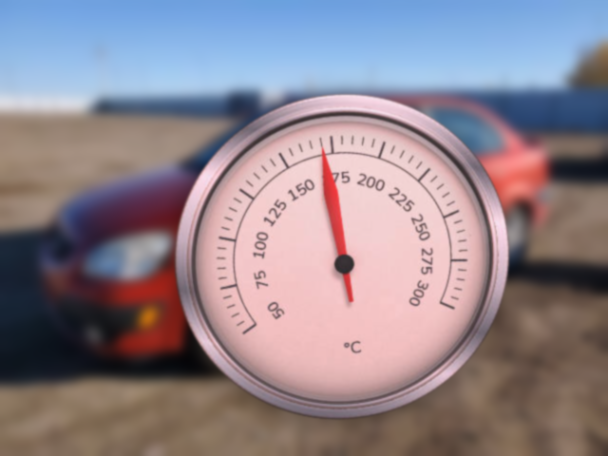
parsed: 170 °C
